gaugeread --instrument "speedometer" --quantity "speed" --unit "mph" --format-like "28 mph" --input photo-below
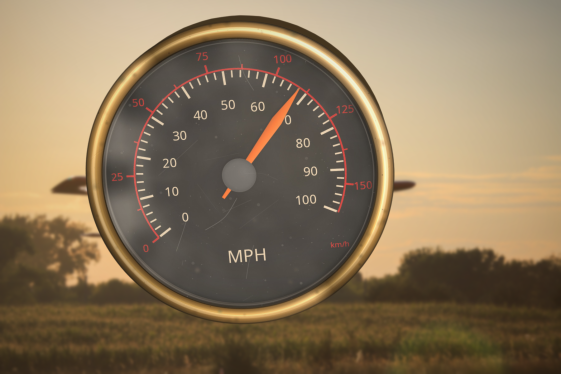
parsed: 68 mph
